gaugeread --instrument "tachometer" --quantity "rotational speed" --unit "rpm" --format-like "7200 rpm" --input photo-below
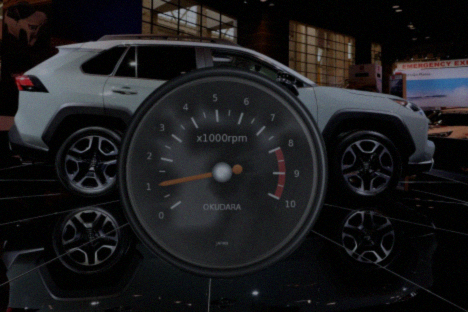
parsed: 1000 rpm
